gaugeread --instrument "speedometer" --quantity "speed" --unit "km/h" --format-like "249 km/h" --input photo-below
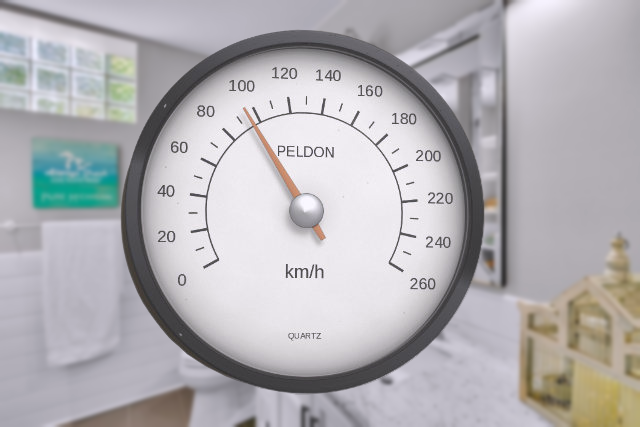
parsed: 95 km/h
